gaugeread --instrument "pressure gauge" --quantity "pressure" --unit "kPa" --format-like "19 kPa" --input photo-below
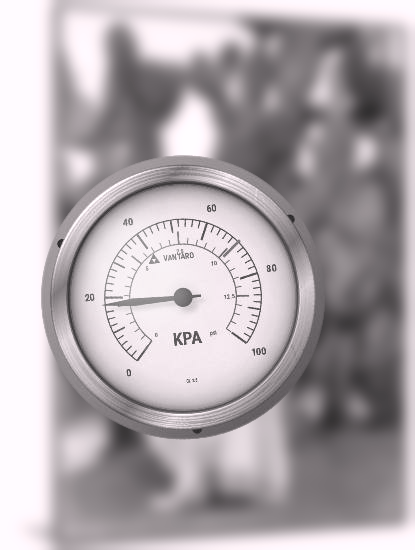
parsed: 18 kPa
